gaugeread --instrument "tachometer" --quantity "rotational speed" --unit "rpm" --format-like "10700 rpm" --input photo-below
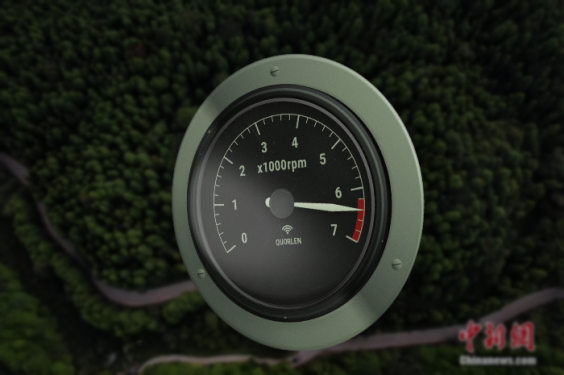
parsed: 6400 rpm
